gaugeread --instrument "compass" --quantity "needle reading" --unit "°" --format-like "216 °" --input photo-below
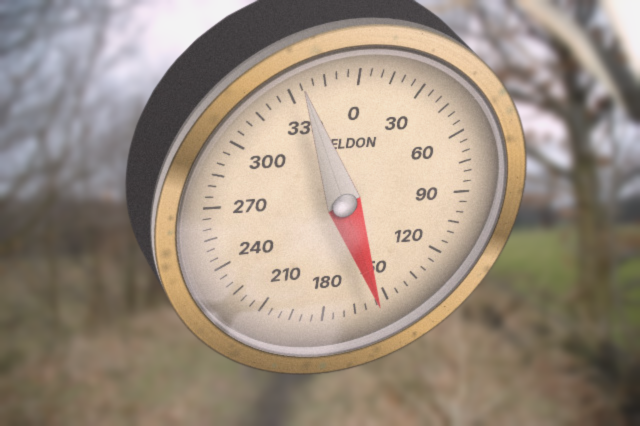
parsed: 155 °
